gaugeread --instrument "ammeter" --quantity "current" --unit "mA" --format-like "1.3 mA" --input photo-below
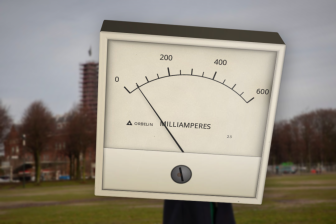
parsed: 50 mA
